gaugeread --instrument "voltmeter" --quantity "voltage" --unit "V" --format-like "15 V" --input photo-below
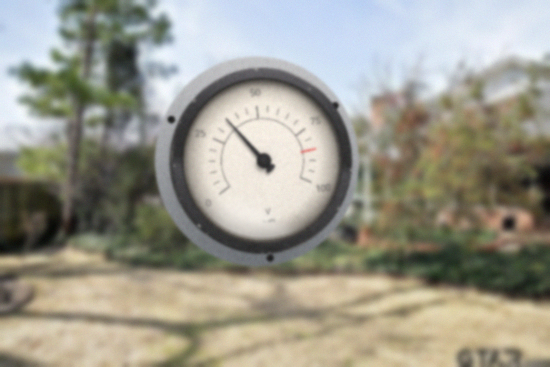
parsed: 35 V
